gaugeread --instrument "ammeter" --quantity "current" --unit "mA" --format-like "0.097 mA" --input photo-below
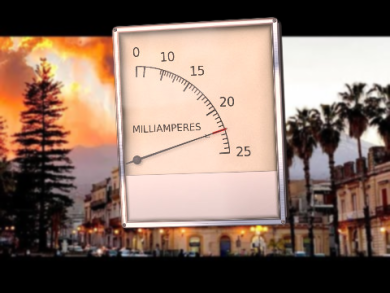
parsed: 22.5 mA
